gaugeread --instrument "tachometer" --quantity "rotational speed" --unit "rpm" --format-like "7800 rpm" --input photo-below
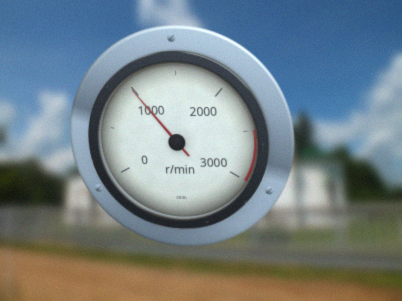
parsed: 1000 rpm
